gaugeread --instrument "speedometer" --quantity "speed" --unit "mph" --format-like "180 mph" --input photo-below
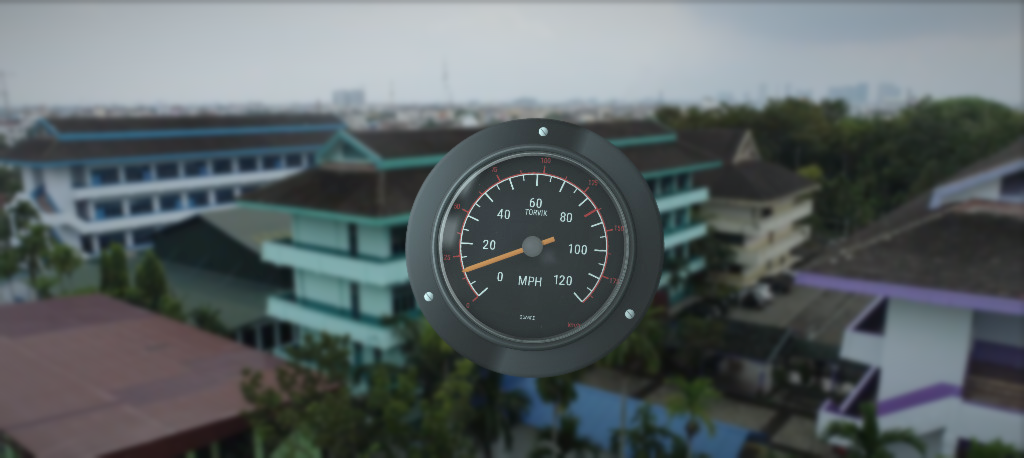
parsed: 10 mph
